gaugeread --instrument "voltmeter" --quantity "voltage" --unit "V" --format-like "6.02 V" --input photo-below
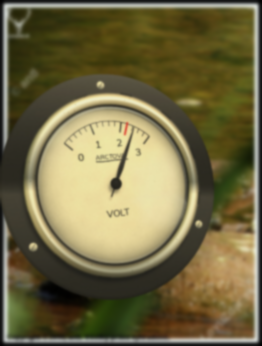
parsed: 2.4 V
